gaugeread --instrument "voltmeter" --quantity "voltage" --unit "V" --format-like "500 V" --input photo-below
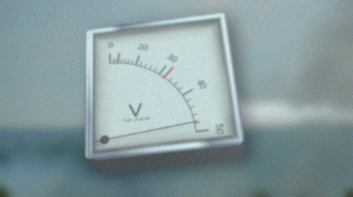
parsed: 48 V
